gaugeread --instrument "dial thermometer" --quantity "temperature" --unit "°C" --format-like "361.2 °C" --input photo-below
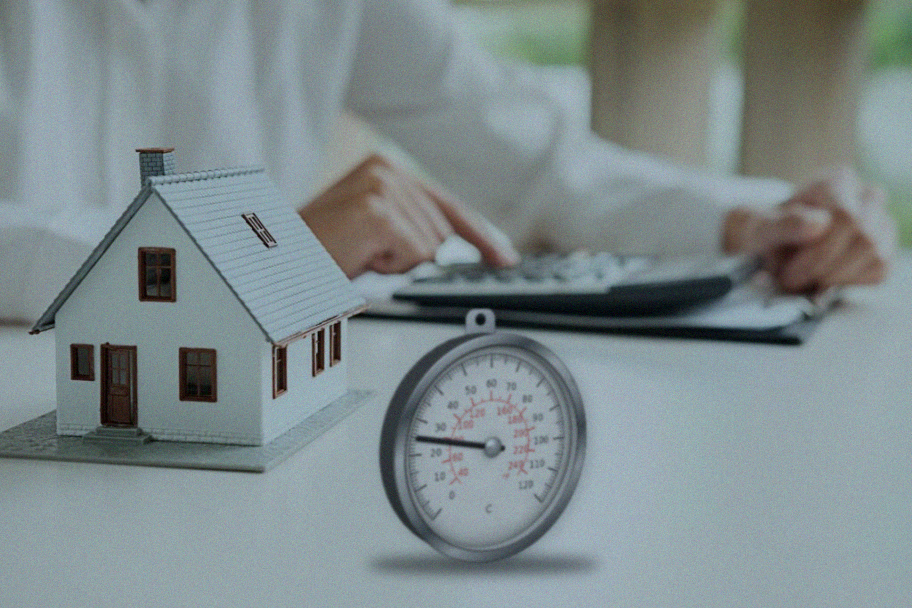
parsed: 25 °C
